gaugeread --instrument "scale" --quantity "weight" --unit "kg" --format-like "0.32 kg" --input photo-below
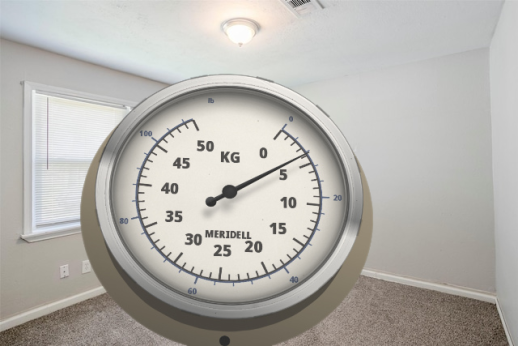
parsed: 4 kg
